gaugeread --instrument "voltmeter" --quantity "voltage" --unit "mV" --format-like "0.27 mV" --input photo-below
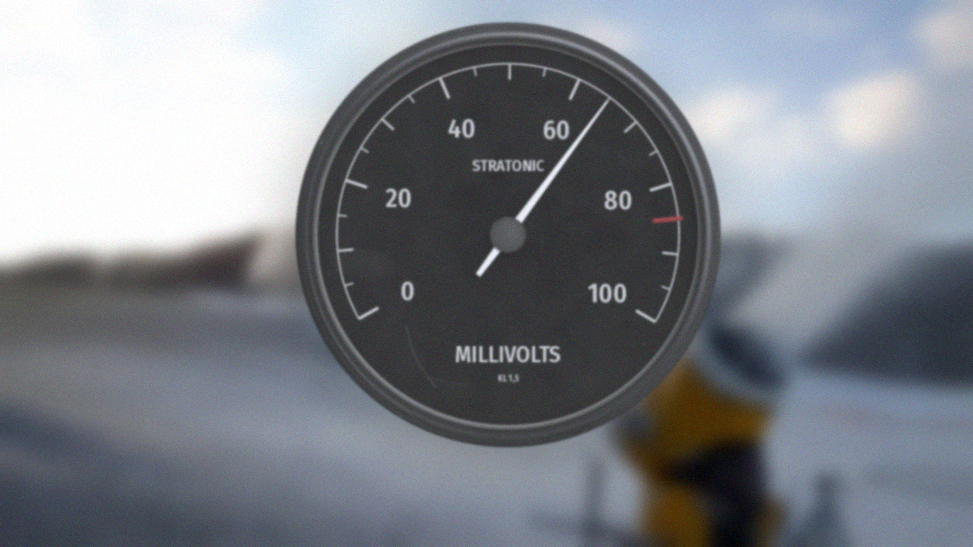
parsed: 65 mV
